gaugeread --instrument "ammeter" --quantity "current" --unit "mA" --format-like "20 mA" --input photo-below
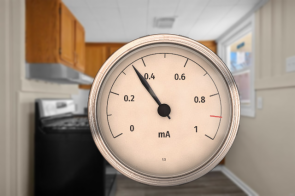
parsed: 0.35 mA
